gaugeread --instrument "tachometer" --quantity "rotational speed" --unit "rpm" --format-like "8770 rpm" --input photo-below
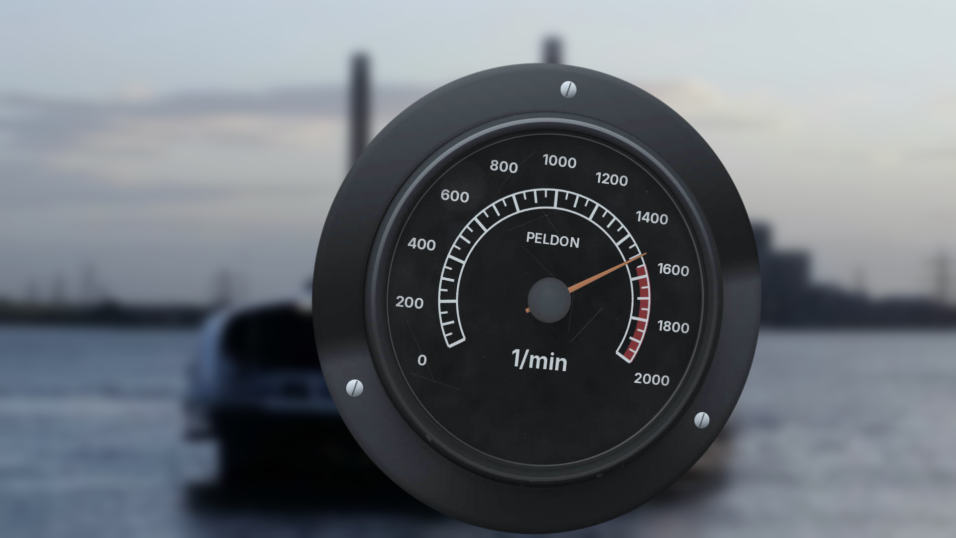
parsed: 1500 rpm
